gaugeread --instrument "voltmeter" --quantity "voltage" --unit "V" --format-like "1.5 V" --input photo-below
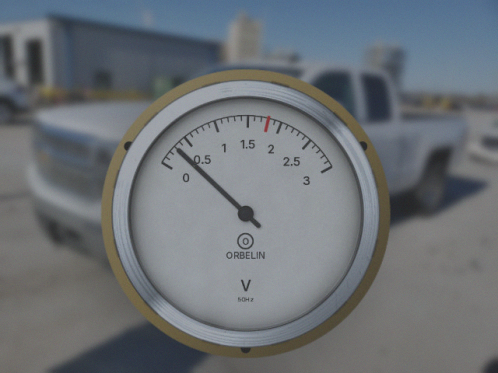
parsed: 0.3 V
